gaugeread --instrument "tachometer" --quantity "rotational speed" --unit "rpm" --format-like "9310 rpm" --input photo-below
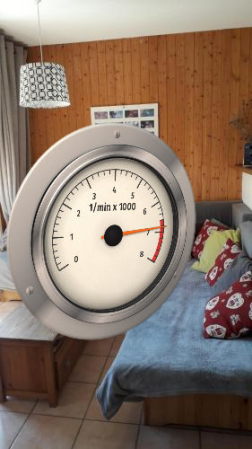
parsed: 6800 rpm
